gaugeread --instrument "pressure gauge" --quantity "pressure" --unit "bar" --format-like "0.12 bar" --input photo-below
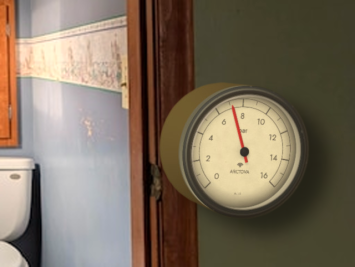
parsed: 7 bar
